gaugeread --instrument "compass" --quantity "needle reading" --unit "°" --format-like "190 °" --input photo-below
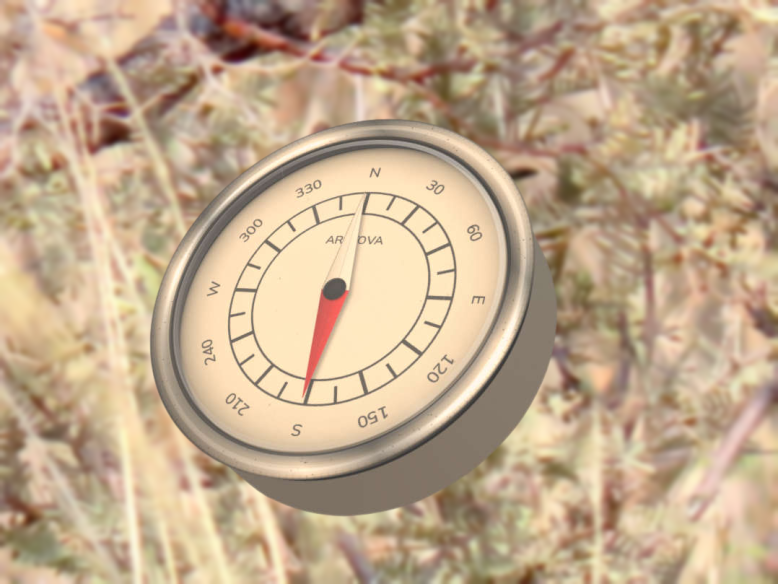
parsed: 180 °
